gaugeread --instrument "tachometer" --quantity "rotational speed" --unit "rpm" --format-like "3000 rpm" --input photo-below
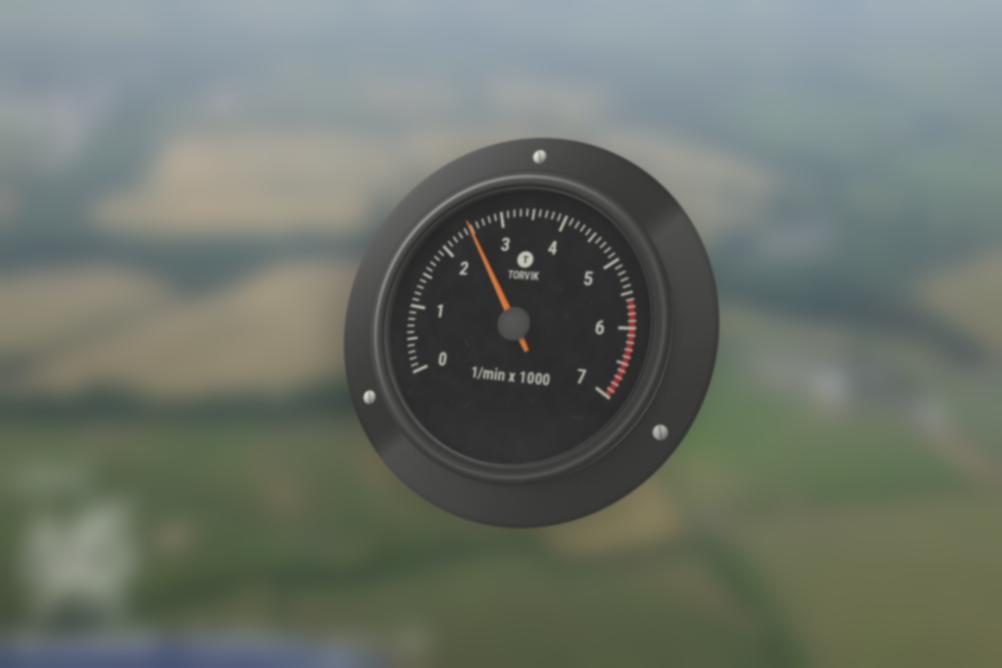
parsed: 2500 rpm
